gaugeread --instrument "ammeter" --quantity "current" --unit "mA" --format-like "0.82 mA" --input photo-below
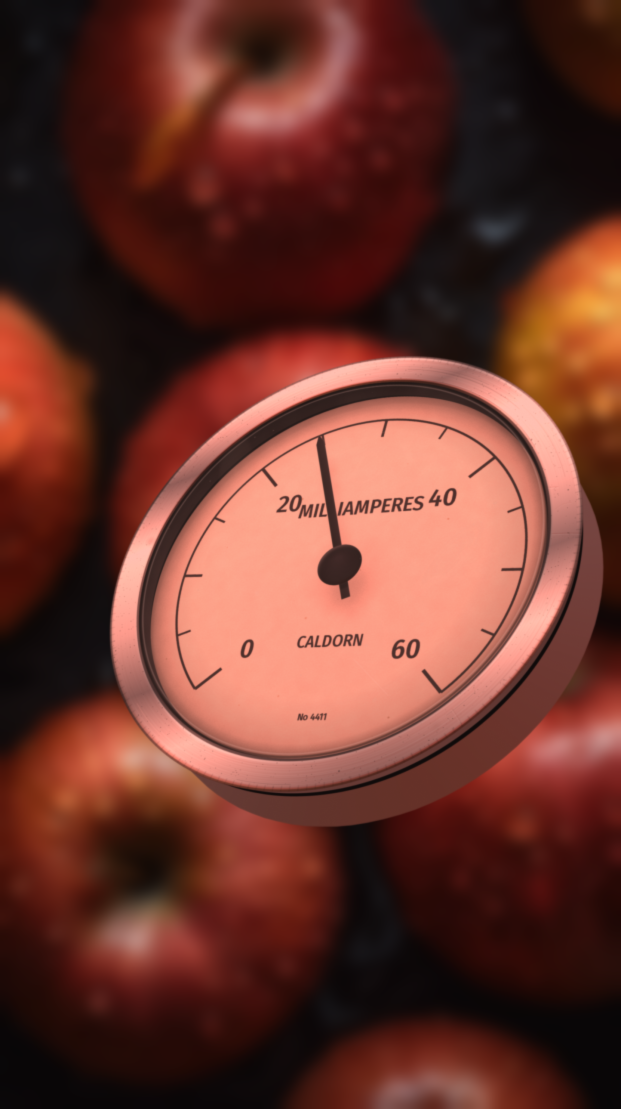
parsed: 25 mA
